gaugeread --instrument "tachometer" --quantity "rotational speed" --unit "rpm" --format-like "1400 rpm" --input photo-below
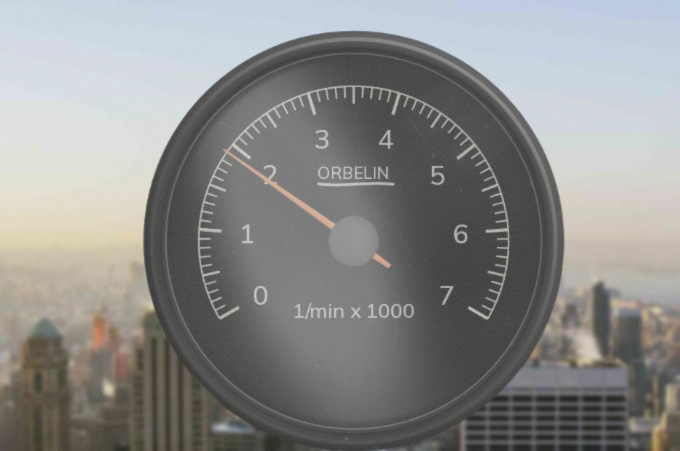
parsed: 1900 rpm
